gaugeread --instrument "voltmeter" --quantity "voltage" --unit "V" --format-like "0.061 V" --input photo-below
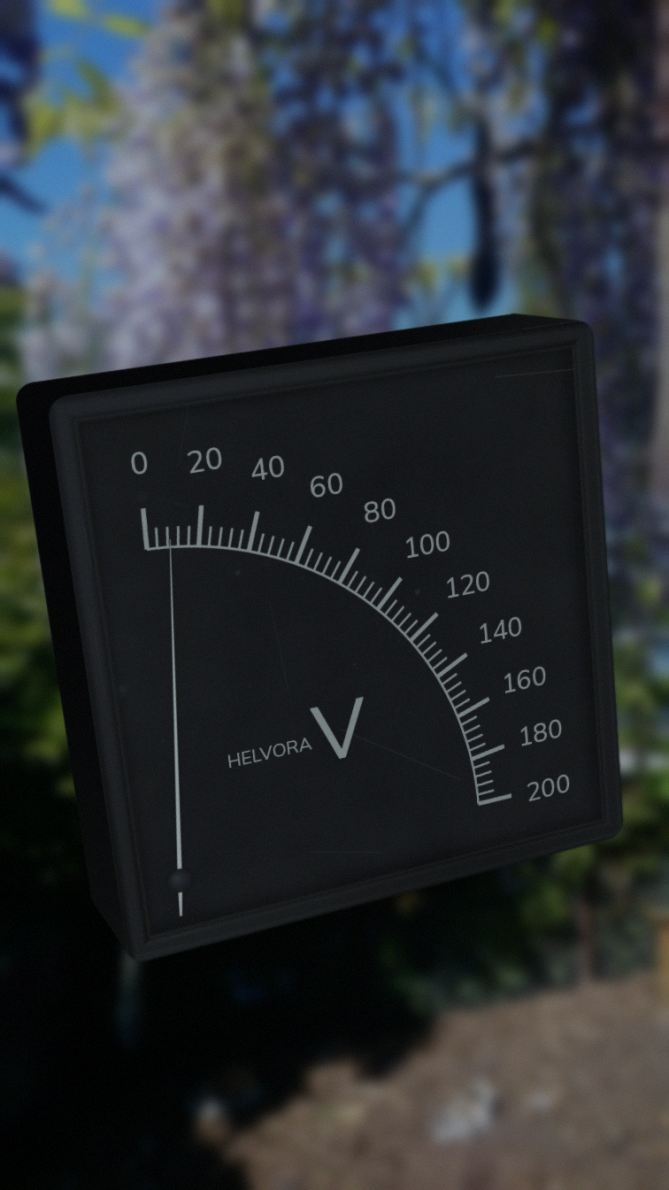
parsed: 8 V
